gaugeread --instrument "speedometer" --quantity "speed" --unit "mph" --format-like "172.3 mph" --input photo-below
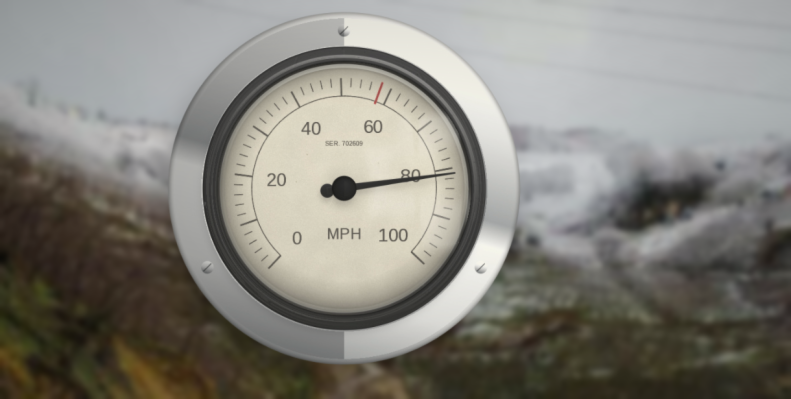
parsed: 81 mph
